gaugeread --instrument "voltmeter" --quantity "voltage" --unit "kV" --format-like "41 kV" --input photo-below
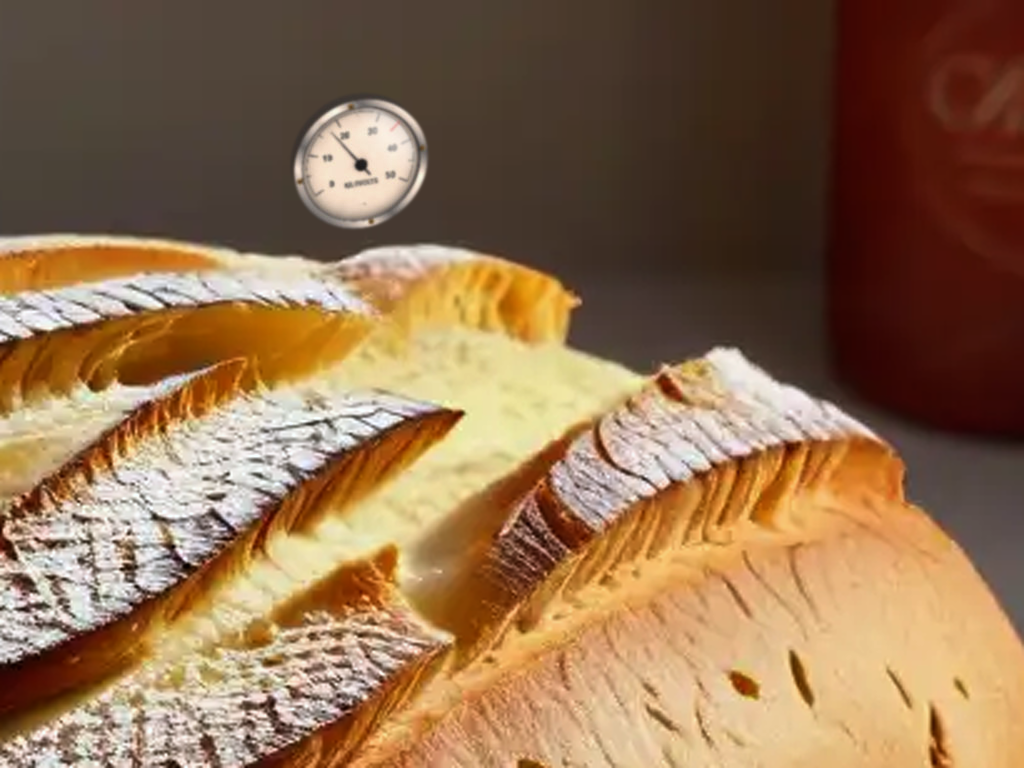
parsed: 17.5 kV
